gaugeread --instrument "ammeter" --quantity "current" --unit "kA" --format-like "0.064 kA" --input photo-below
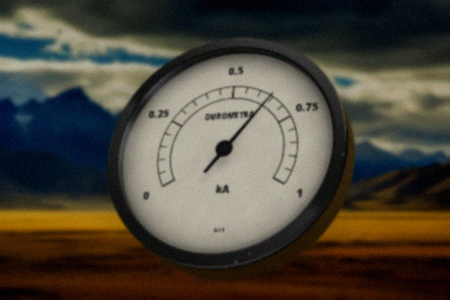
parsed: 0.65 kA
